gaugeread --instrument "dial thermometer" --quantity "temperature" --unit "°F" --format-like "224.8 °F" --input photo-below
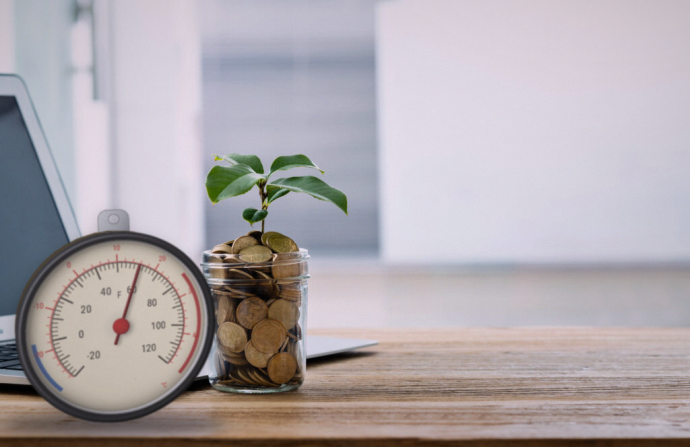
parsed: 60 °F
